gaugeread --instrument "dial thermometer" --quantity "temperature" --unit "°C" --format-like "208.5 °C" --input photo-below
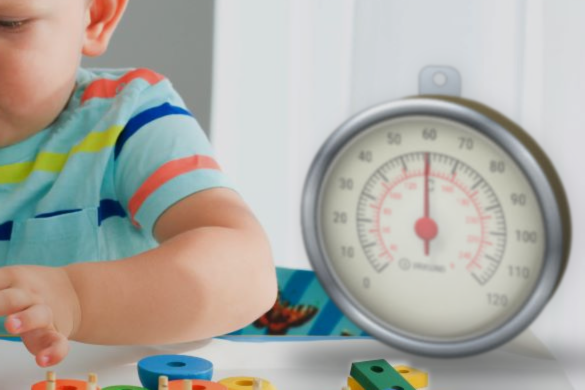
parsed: 60 °C
